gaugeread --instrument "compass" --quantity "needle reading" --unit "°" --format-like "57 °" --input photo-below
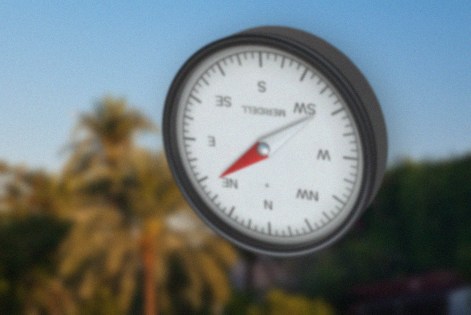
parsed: 55 °
